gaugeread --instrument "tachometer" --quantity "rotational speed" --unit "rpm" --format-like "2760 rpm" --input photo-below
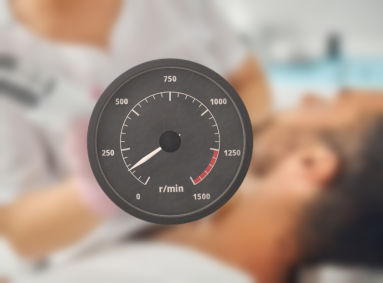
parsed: 125 rpm
